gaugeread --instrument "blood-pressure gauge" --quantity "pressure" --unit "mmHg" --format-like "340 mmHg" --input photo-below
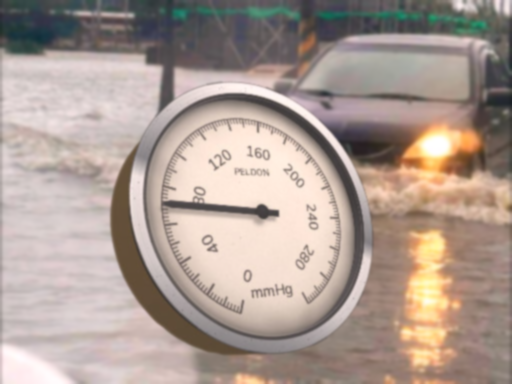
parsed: 70 mmHg
